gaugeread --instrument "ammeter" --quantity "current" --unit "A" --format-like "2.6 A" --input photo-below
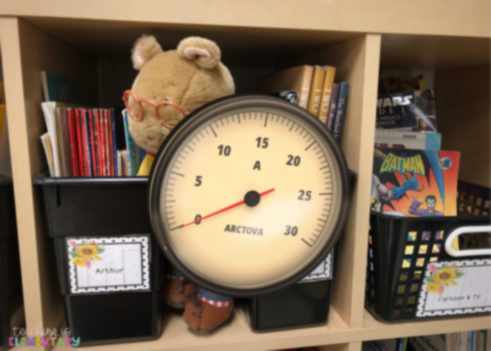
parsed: 0 A
